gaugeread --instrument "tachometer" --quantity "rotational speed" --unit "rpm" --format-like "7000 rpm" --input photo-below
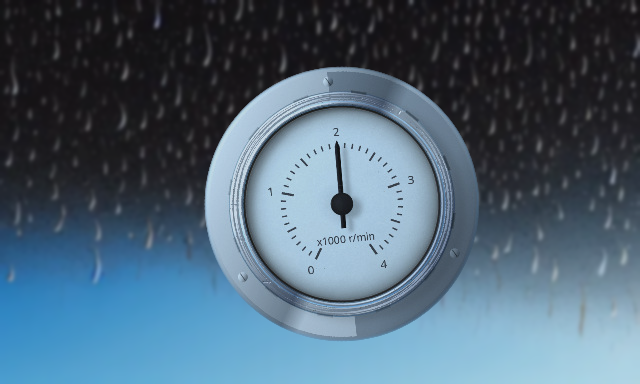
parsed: 2000 rpm
